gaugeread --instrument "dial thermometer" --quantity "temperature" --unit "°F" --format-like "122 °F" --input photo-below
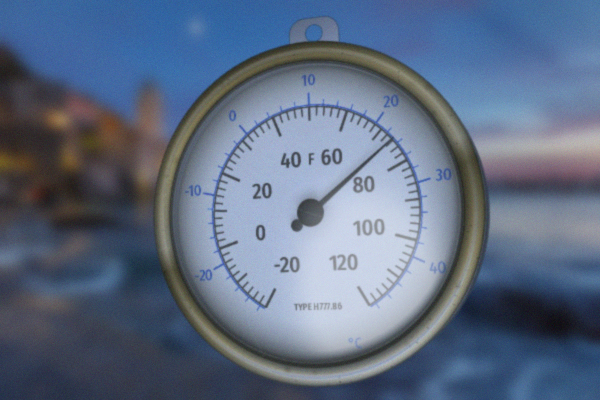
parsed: 74 °F
